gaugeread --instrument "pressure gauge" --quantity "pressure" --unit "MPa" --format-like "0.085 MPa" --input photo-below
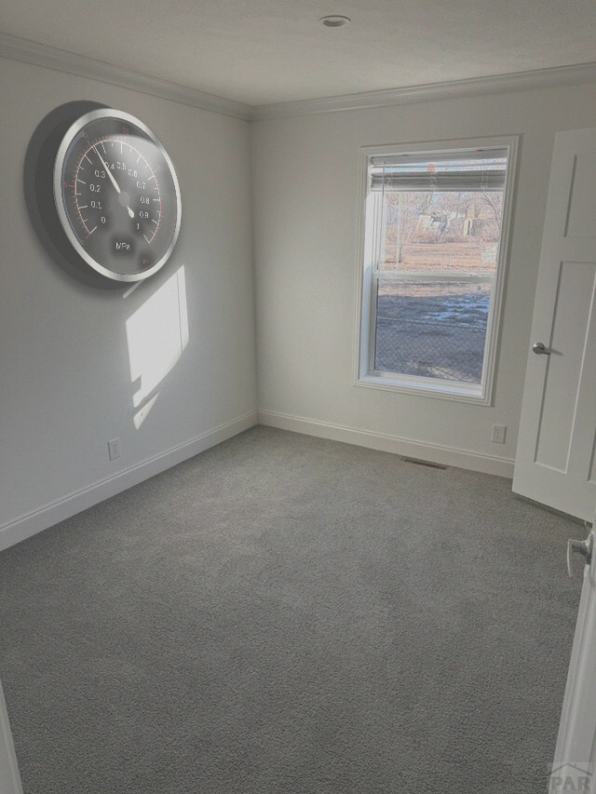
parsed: 0.35 MPa
